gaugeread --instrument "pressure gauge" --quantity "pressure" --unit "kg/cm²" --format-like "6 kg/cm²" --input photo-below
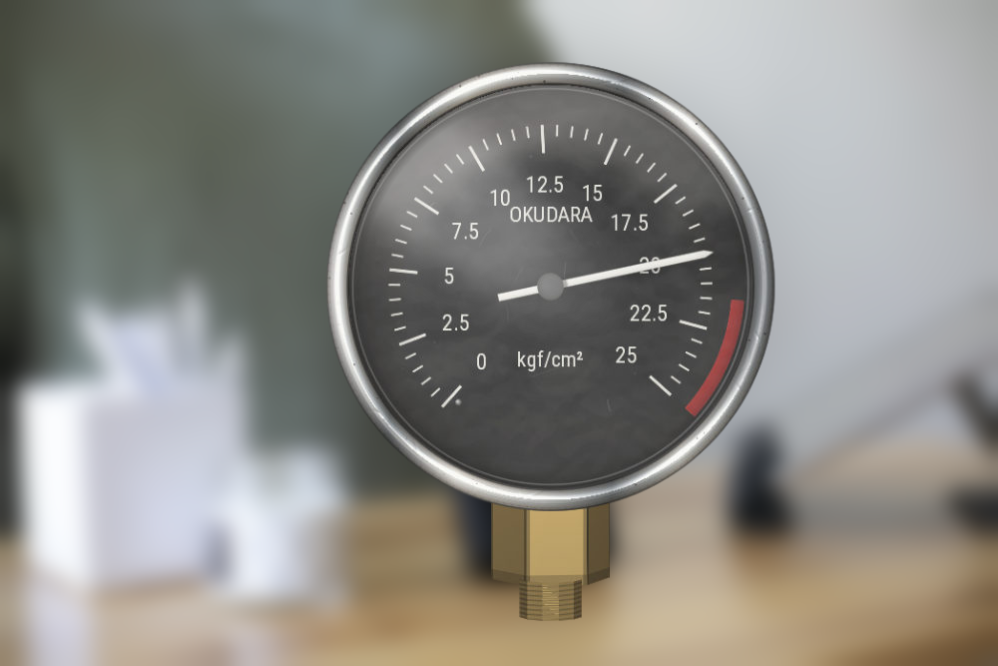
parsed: 20 kg/cm²
